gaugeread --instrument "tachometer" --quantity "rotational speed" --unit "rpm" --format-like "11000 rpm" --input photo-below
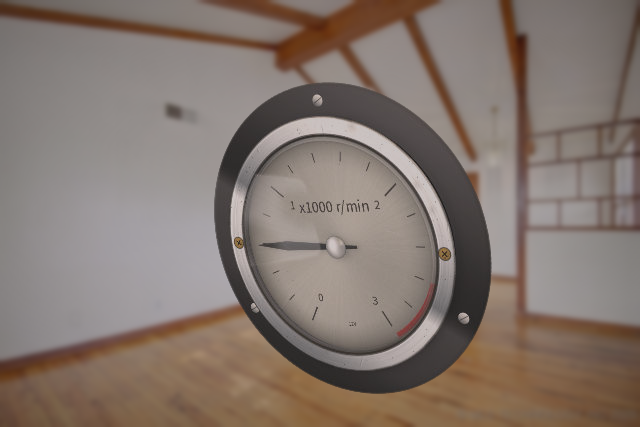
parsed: 600 rpm
